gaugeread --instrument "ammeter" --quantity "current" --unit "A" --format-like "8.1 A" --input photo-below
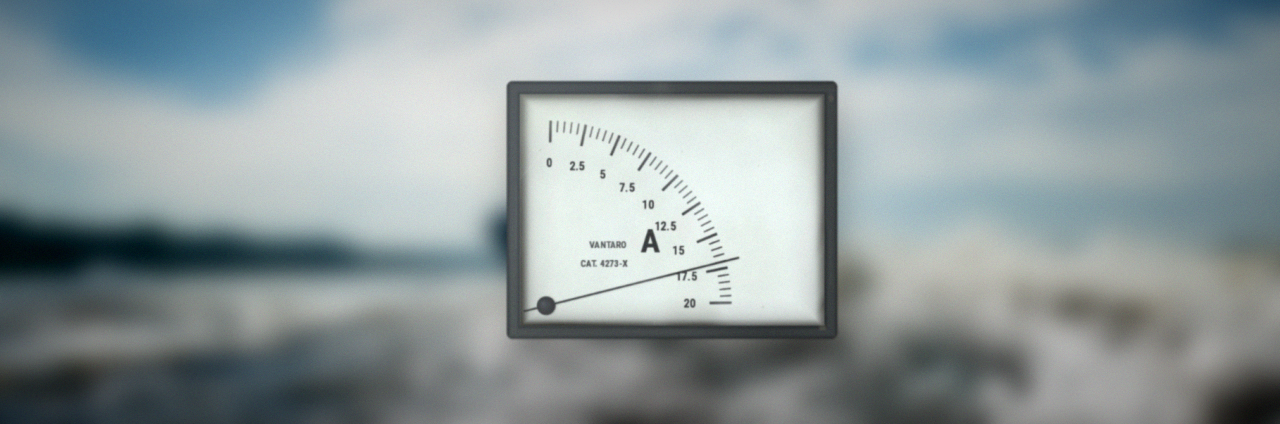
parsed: 17 A
